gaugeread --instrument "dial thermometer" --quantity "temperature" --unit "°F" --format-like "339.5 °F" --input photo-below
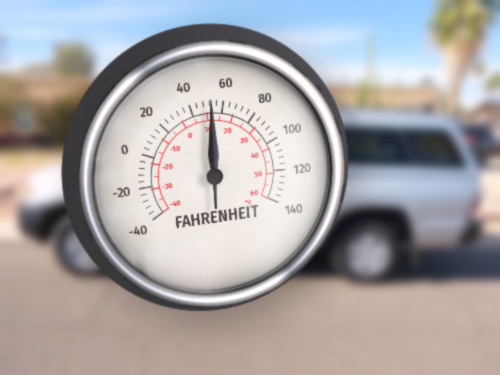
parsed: 52 °F
